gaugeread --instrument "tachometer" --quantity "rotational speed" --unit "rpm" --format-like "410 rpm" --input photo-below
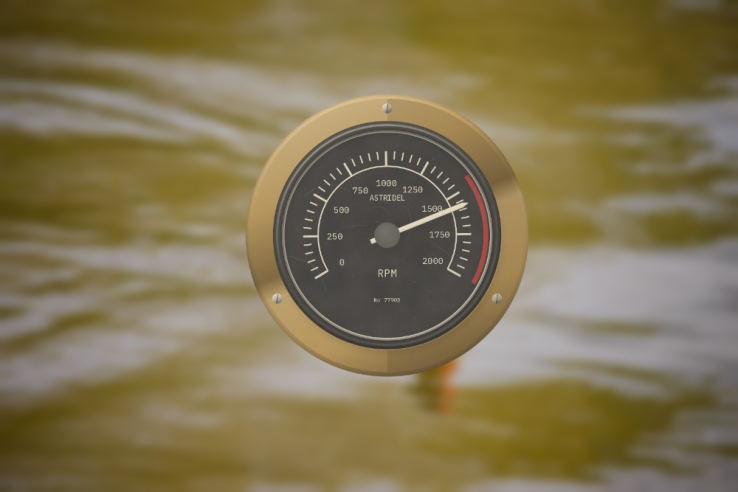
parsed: 1575 rpm
